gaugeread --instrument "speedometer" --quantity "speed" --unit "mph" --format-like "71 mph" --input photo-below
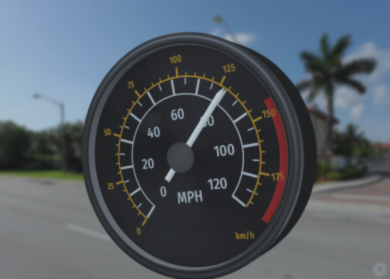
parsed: 80 mph
